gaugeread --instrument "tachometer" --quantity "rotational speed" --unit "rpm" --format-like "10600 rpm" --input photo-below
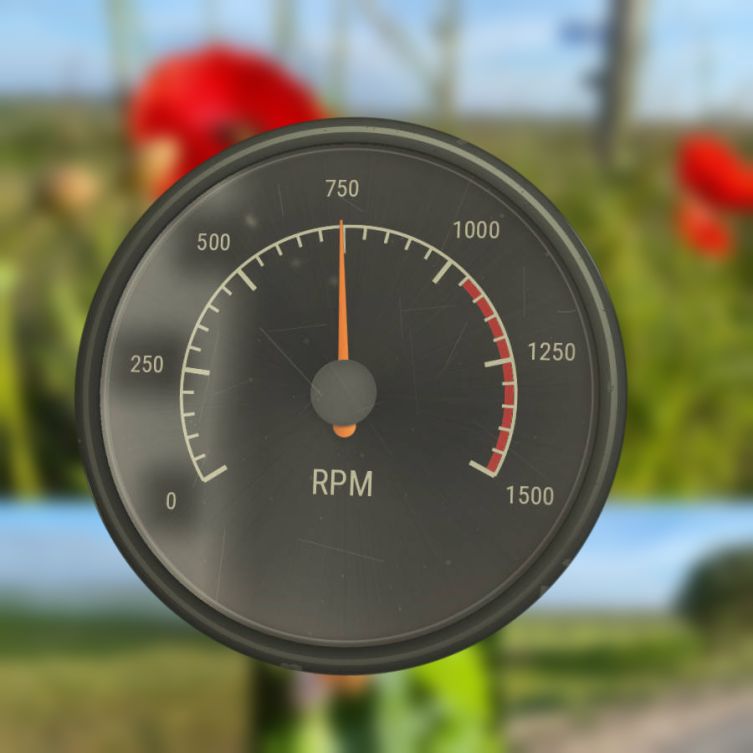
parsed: 750 rpm
